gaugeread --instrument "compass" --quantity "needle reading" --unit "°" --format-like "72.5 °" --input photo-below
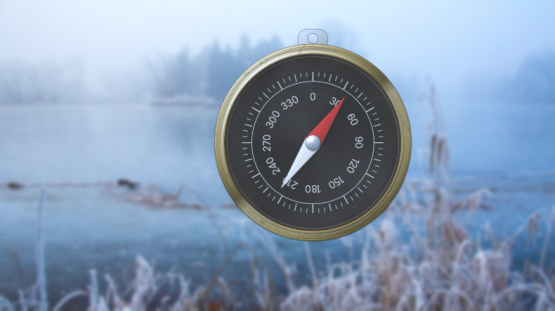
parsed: 35 °
